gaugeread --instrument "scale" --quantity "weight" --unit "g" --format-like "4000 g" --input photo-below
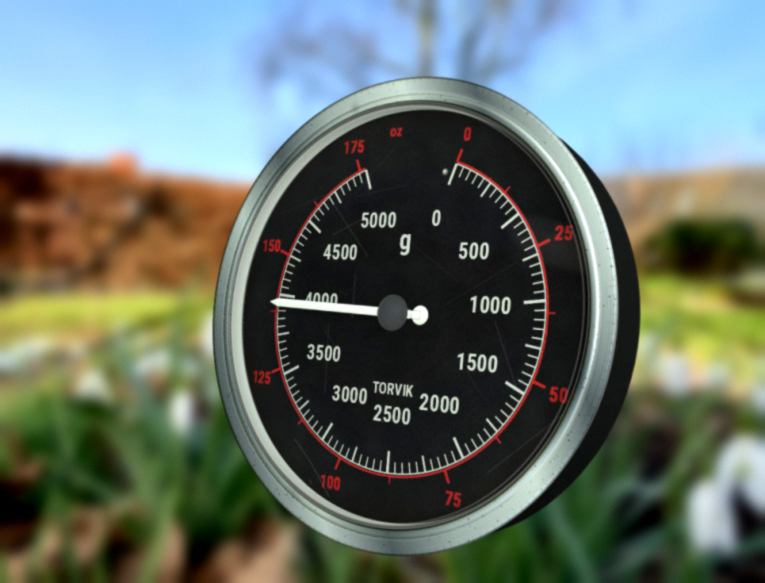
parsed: 3950 g
